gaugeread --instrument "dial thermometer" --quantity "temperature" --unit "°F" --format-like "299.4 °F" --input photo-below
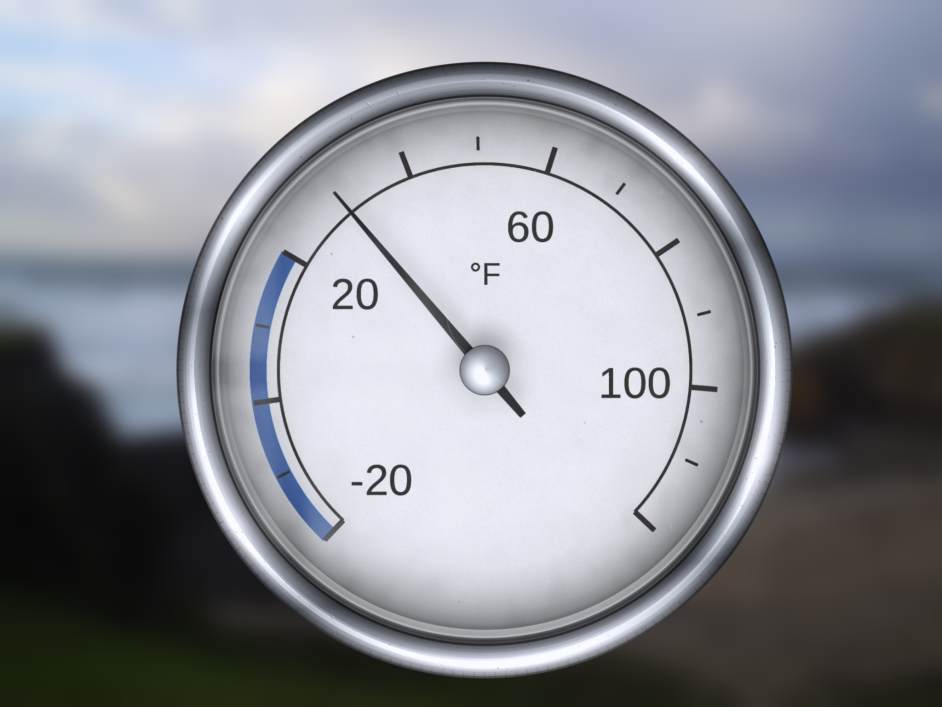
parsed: 30 °F
